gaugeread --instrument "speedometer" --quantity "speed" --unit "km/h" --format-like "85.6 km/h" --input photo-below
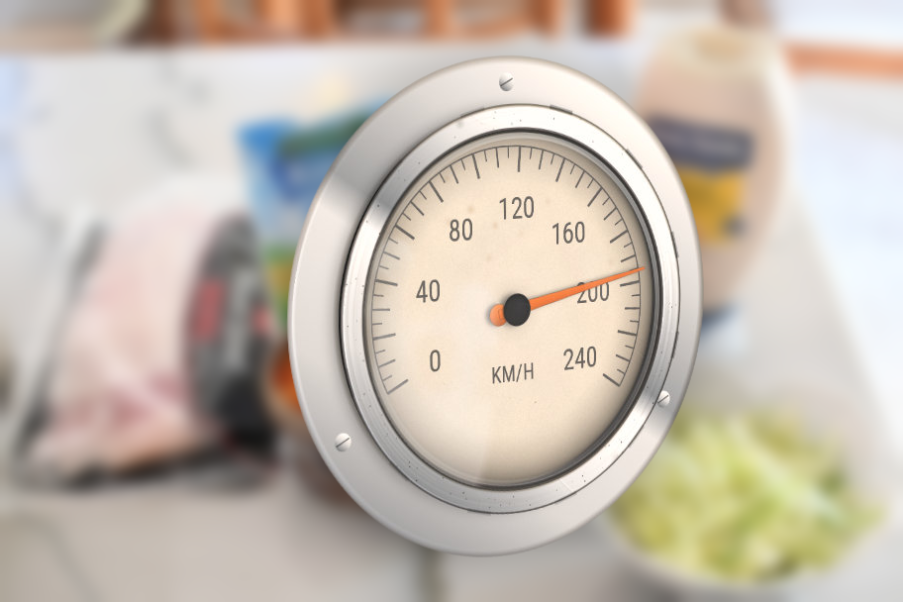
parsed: 195 km/h
